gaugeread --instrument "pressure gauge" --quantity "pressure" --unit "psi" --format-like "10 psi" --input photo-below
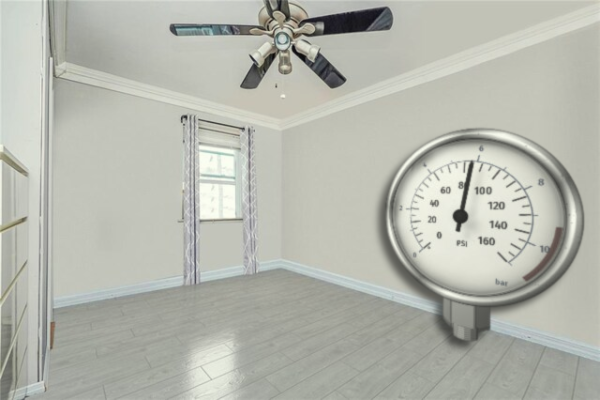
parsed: 85 psi
